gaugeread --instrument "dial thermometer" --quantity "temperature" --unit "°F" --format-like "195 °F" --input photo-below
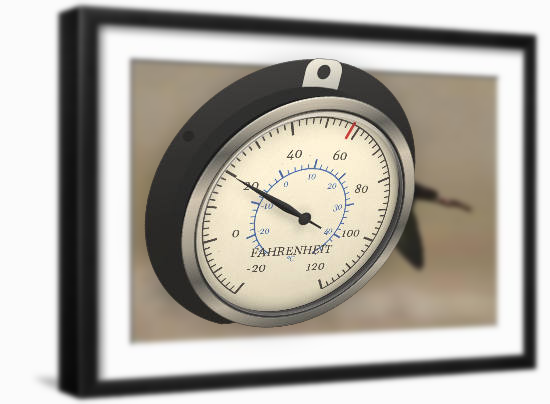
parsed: 20 °F
